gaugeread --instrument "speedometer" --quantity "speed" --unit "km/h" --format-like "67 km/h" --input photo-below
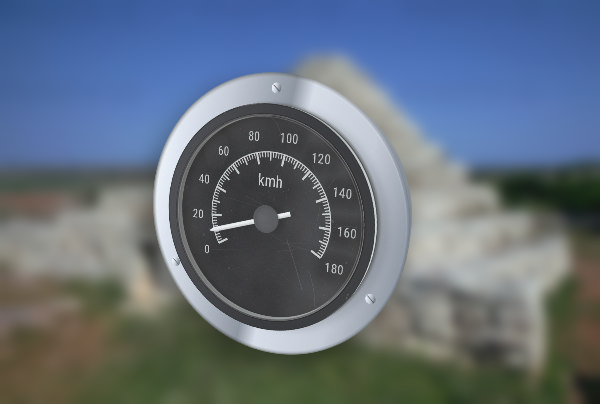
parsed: 10 km/h
